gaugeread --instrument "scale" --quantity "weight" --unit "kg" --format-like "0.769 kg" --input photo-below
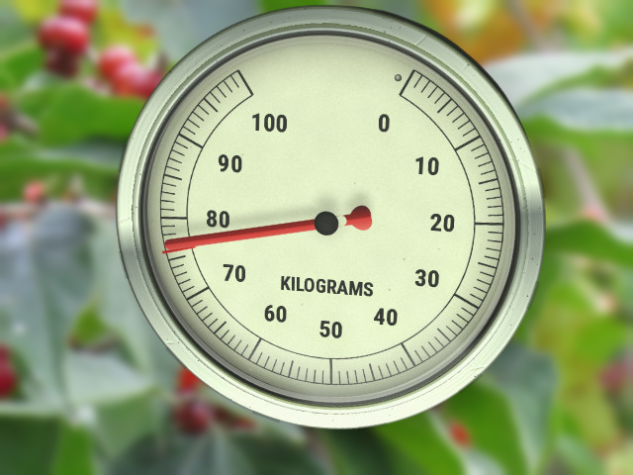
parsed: 77 kg
